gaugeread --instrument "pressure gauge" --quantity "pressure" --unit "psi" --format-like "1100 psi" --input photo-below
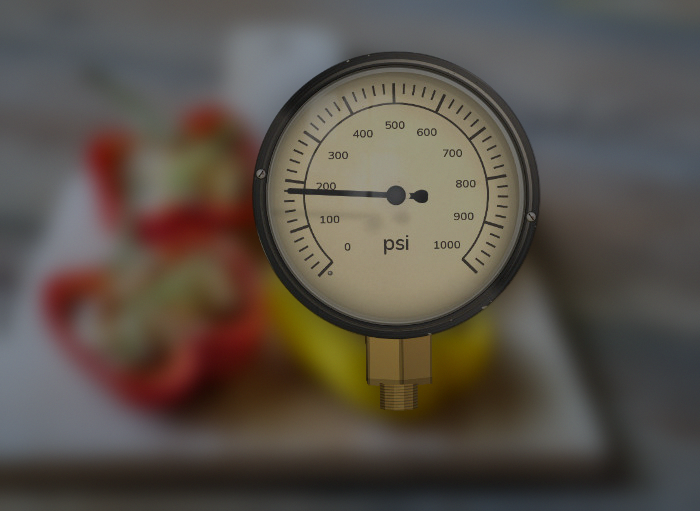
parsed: 180 psi
